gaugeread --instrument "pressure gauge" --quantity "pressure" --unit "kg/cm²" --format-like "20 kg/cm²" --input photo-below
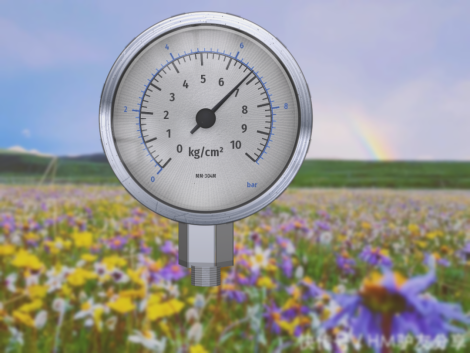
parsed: 6.8 kg/cm²
